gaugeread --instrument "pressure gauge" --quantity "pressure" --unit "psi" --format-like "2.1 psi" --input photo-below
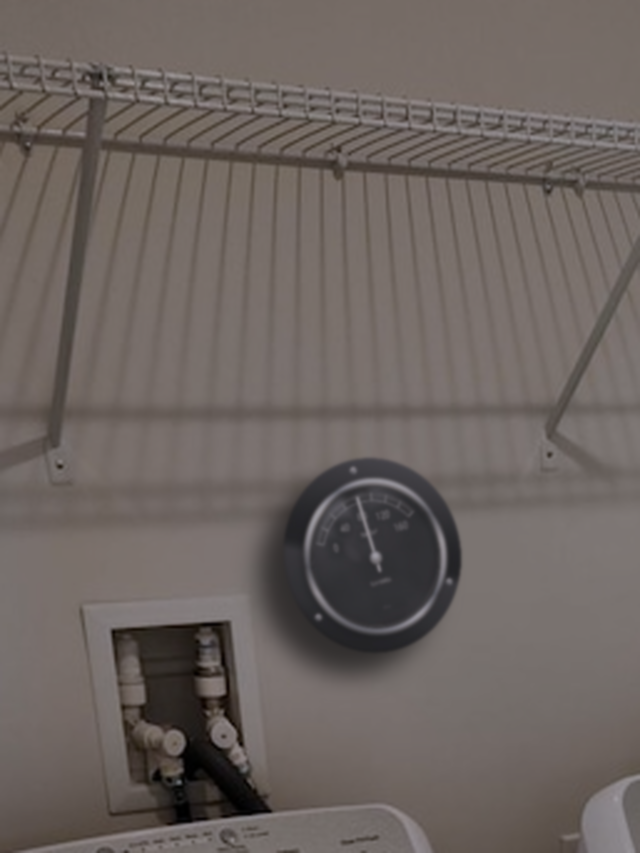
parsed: 80 psi
